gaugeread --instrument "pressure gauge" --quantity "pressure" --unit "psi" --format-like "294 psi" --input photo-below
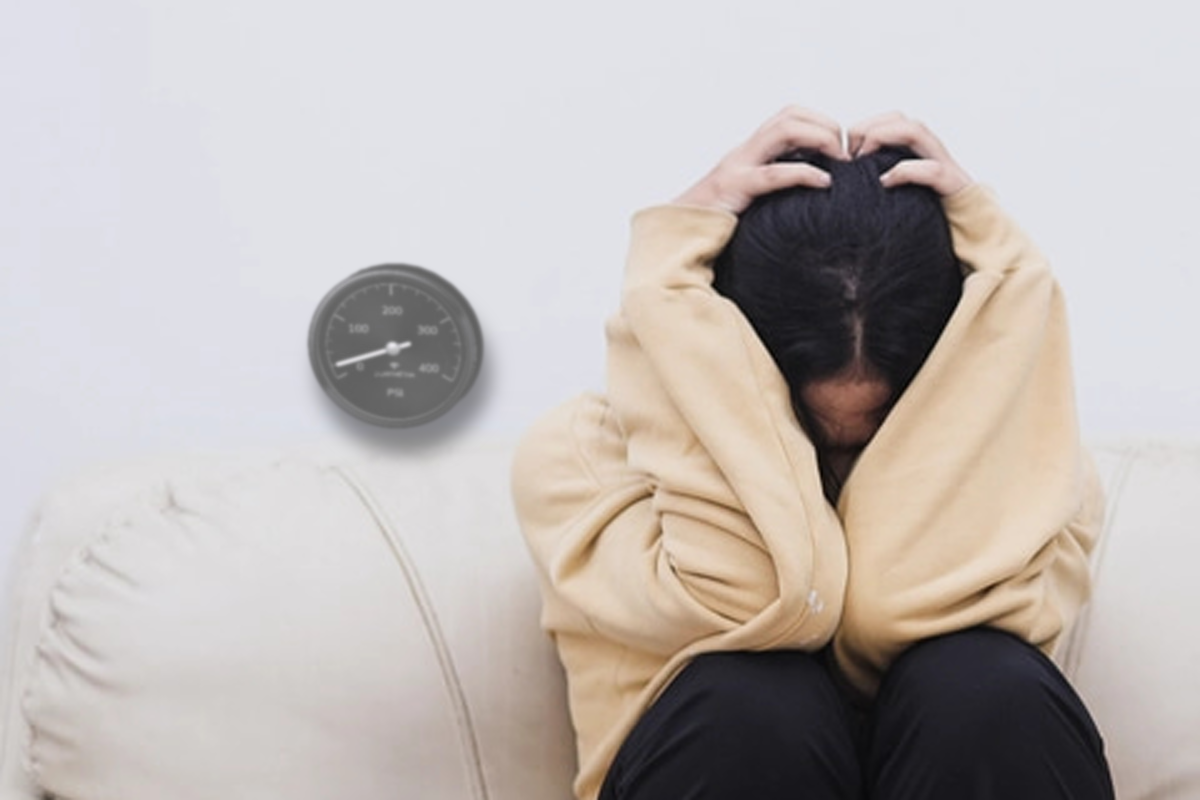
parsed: 20 psi
